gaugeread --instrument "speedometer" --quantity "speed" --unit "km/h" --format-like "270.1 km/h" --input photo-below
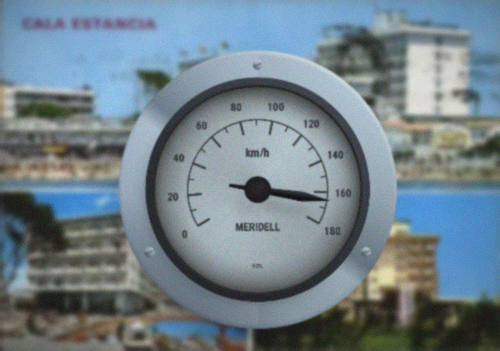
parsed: 165 km/h
